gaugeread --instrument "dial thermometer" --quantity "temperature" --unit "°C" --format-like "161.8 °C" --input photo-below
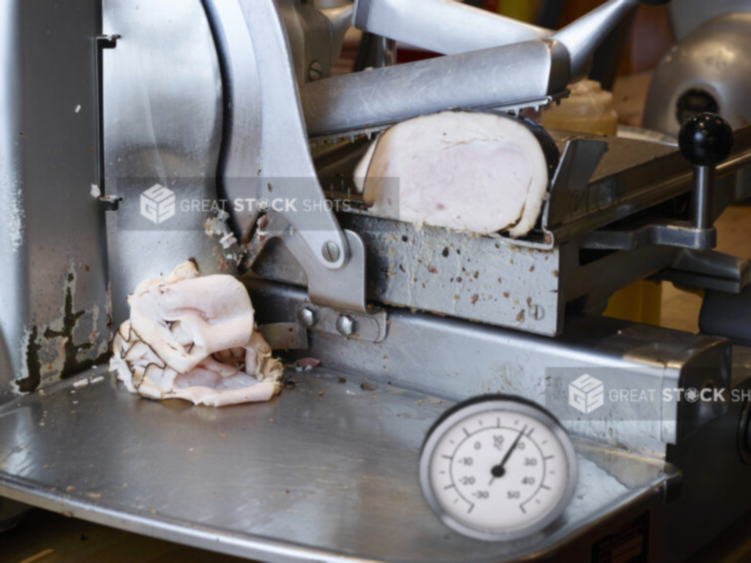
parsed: 17.5 °C
